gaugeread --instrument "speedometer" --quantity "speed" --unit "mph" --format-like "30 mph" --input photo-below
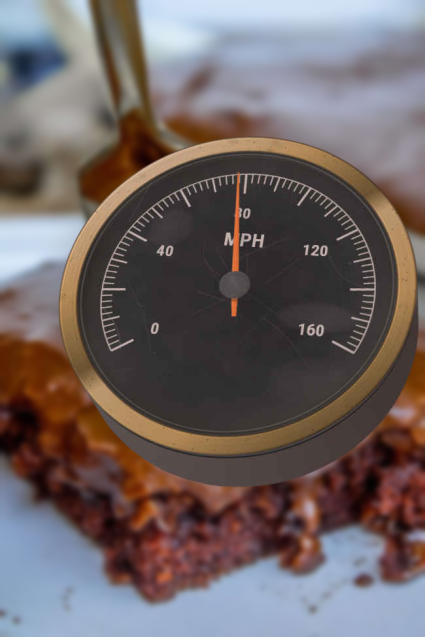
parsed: 78 mph
